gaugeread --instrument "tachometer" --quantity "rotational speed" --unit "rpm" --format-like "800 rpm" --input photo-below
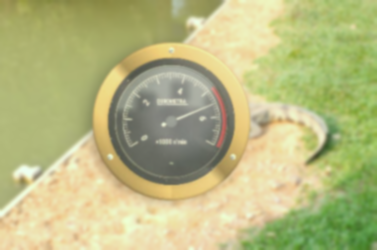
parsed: 5500 rpm
